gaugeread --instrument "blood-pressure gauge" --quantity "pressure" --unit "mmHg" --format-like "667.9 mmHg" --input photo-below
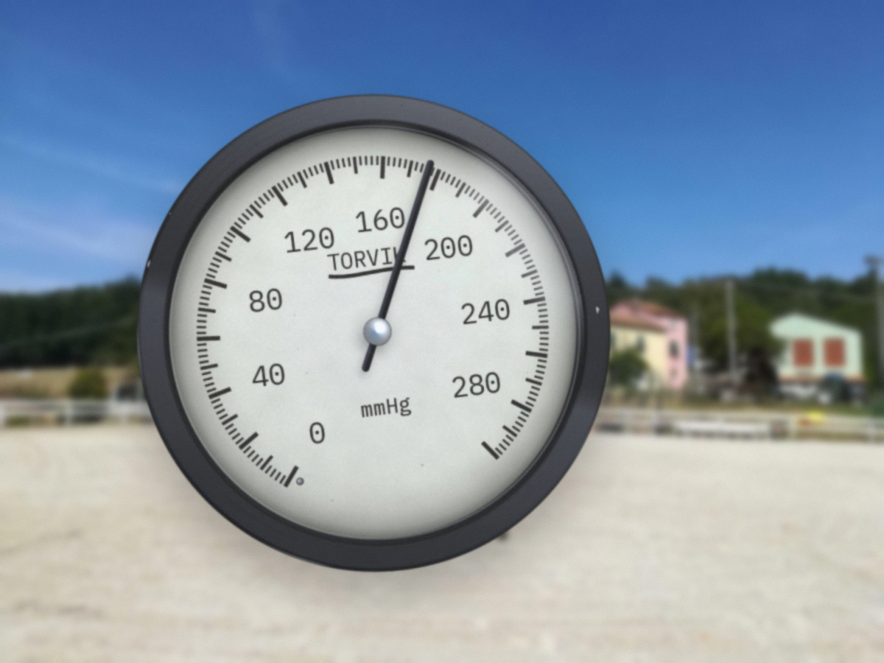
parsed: 176 mmHg
